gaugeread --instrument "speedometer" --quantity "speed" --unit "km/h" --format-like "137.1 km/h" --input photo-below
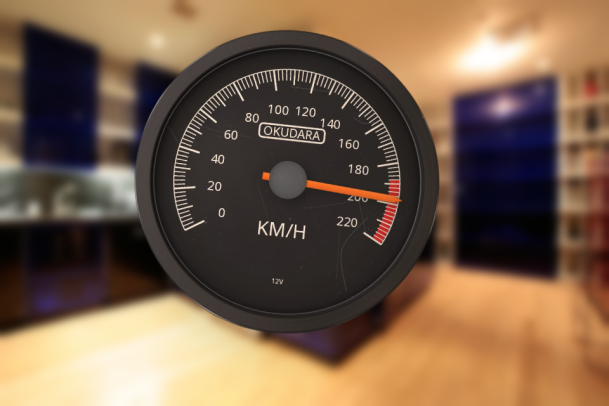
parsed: 198 km/h
